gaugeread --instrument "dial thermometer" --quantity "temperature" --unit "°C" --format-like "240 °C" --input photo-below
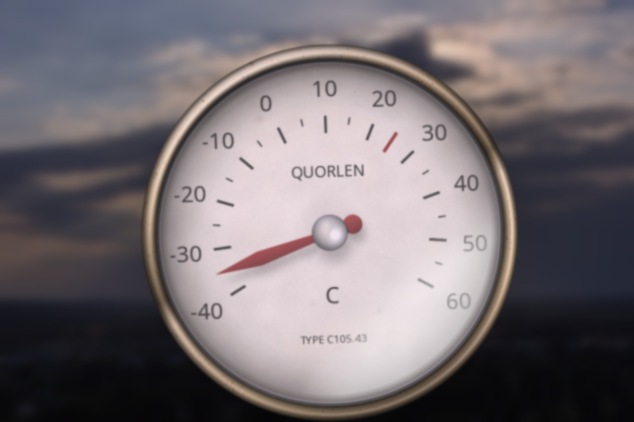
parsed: -35 °C
